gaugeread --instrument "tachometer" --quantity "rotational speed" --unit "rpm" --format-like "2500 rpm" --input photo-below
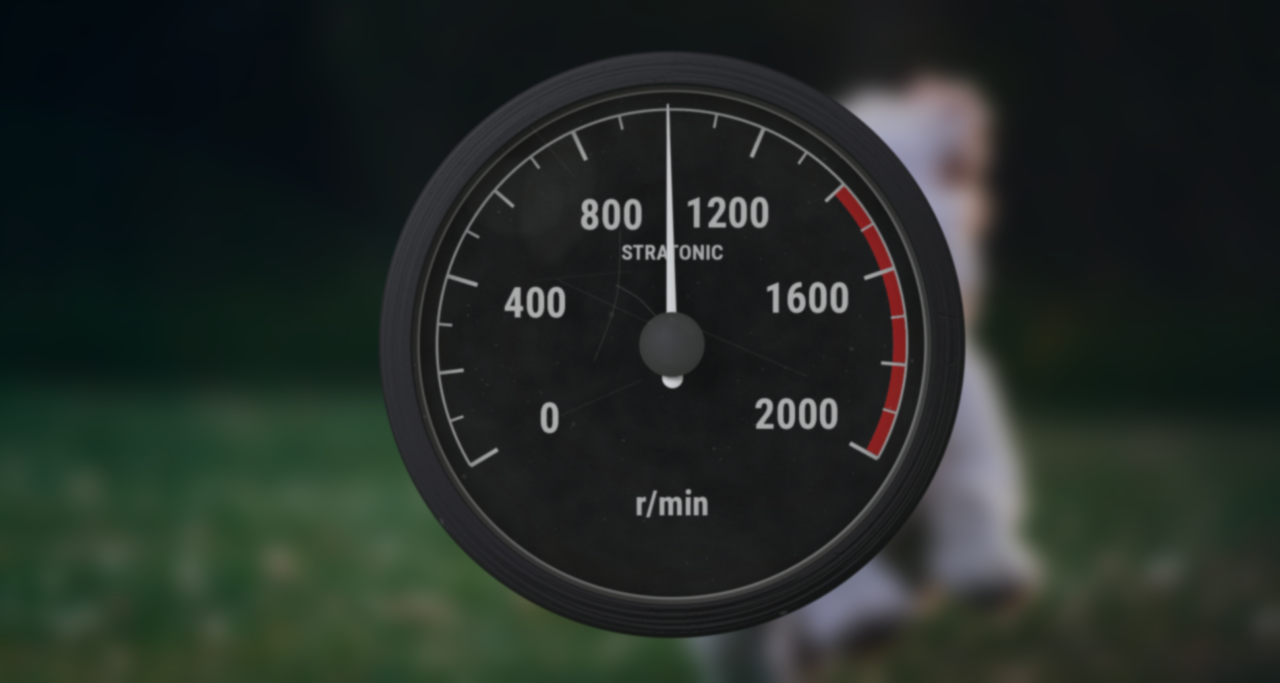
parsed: 1000 rpm
